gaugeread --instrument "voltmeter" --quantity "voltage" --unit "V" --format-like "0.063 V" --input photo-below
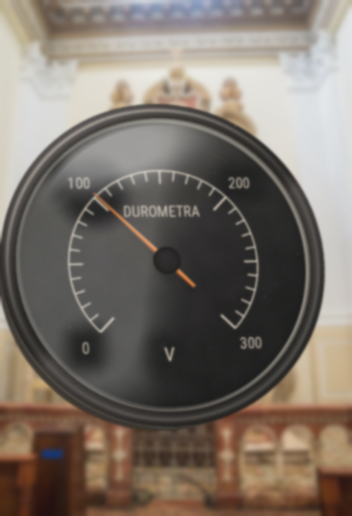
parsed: 100 V
